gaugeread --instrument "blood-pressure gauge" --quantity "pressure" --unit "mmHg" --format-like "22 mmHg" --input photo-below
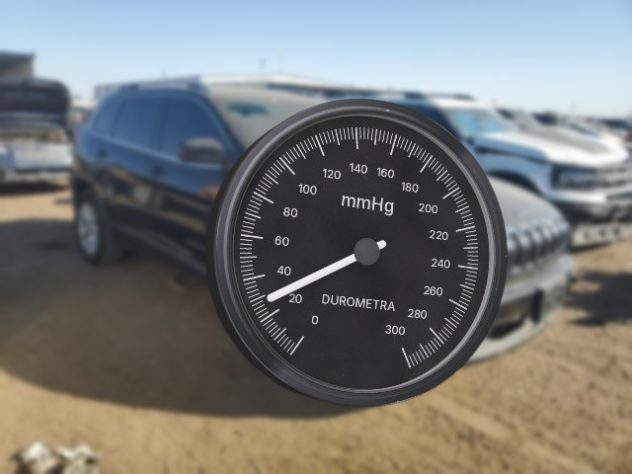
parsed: 28 mmHg
